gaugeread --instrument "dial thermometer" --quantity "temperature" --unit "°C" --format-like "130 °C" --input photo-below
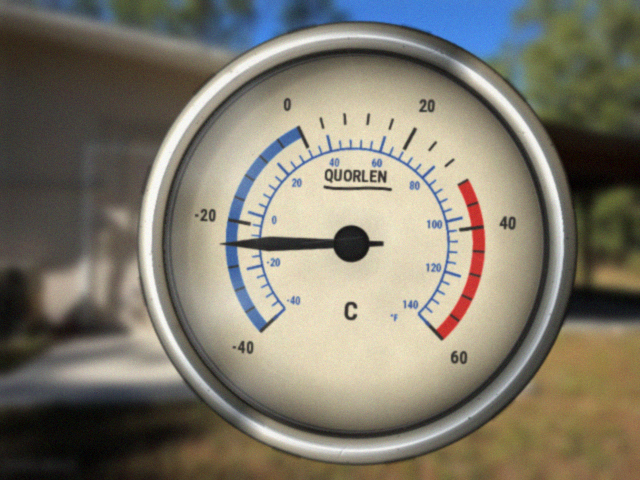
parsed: -24 °C
